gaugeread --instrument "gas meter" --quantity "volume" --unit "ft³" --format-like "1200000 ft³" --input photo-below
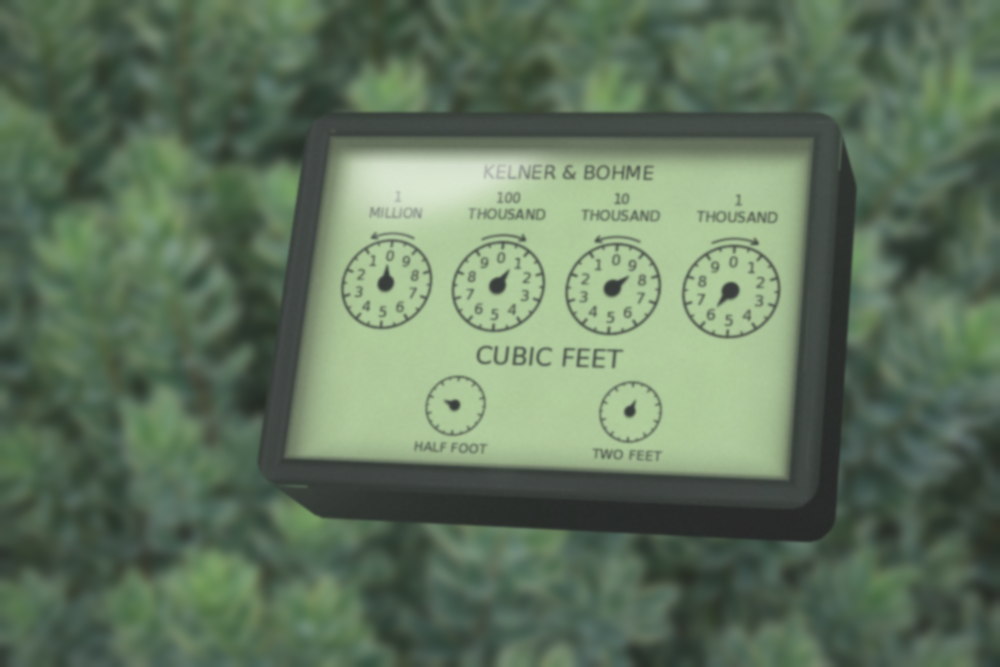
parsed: 8600 ft³
